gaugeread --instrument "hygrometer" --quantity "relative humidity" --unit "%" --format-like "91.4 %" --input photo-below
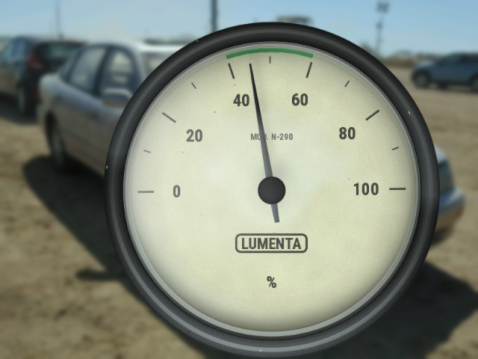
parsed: 45 %
